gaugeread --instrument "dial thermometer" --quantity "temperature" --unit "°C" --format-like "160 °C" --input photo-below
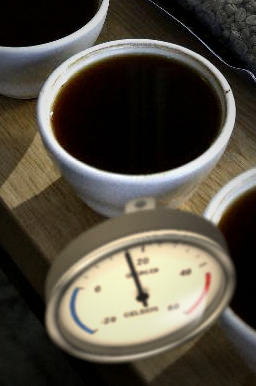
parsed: 16 °C
